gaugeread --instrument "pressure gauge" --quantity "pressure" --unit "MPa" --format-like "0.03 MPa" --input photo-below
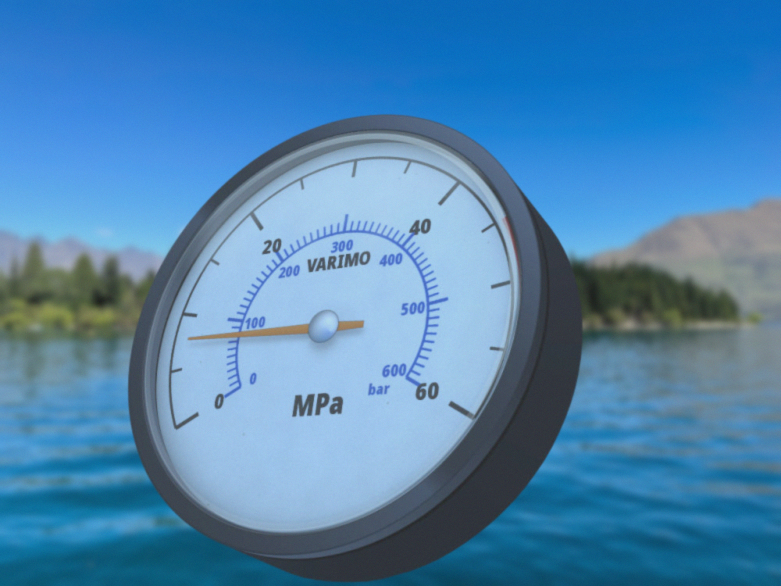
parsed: 7.5 MPa
